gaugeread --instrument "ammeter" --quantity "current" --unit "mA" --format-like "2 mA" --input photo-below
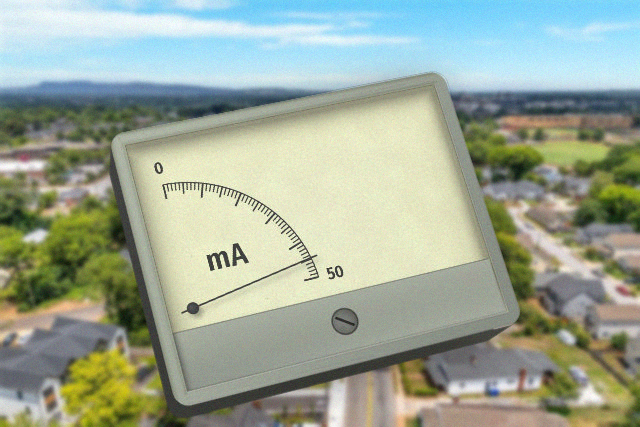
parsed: 45 mA
